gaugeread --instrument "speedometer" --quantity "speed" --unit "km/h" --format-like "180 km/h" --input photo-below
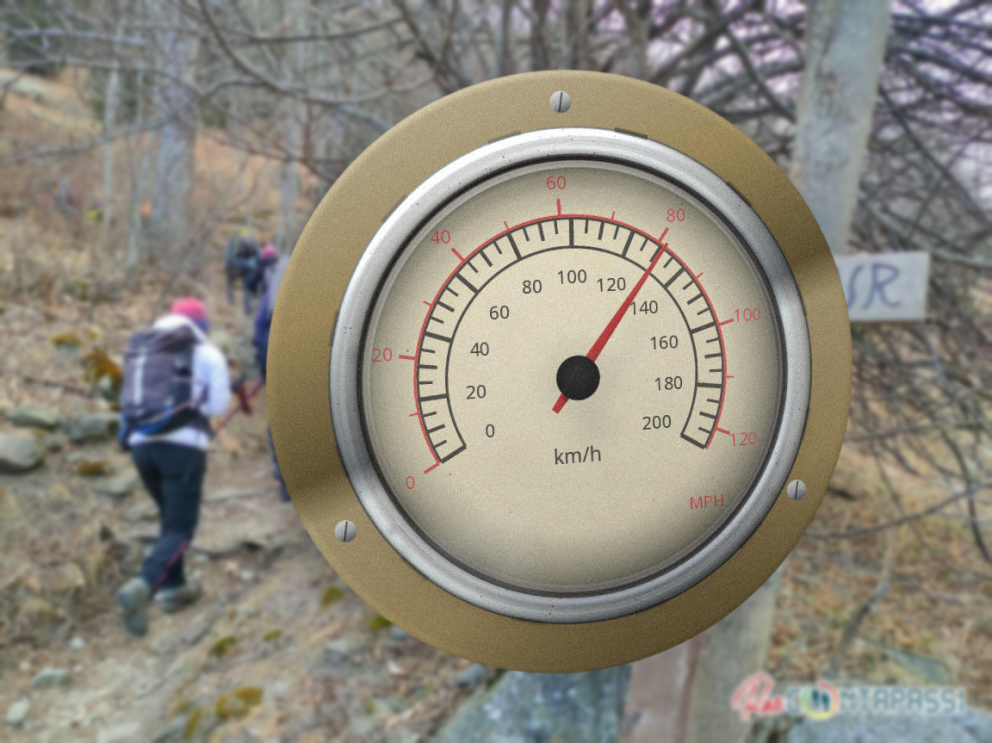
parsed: 130 km/h
